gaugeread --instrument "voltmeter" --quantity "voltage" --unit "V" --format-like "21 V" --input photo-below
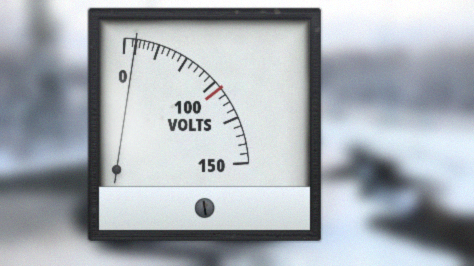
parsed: 25 V
